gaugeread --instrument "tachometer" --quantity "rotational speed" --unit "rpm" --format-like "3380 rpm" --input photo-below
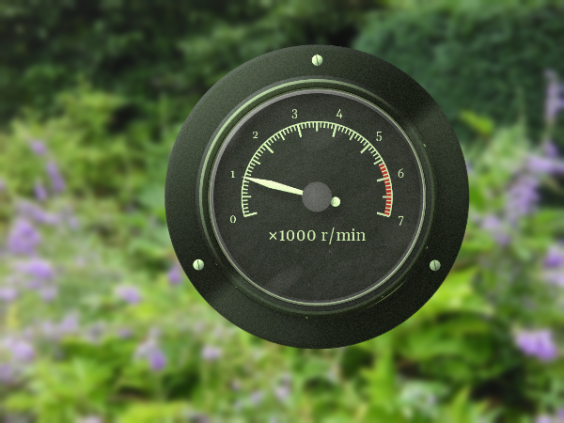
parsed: 1000 rpm
